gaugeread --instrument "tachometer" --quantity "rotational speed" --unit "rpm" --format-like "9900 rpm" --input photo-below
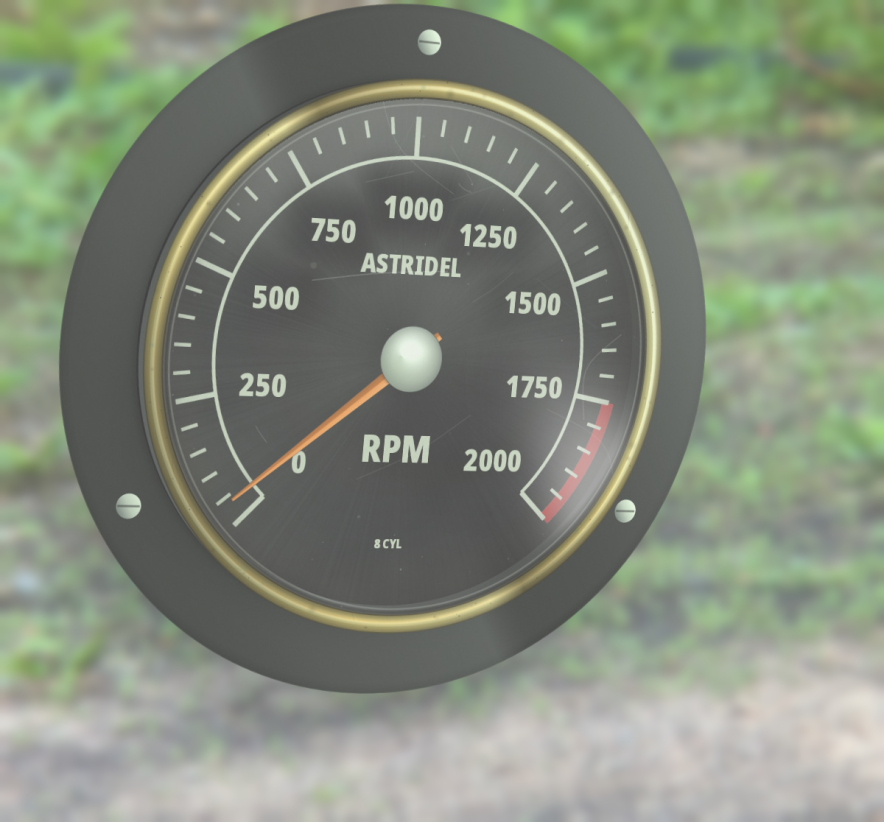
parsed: 50 rpm
